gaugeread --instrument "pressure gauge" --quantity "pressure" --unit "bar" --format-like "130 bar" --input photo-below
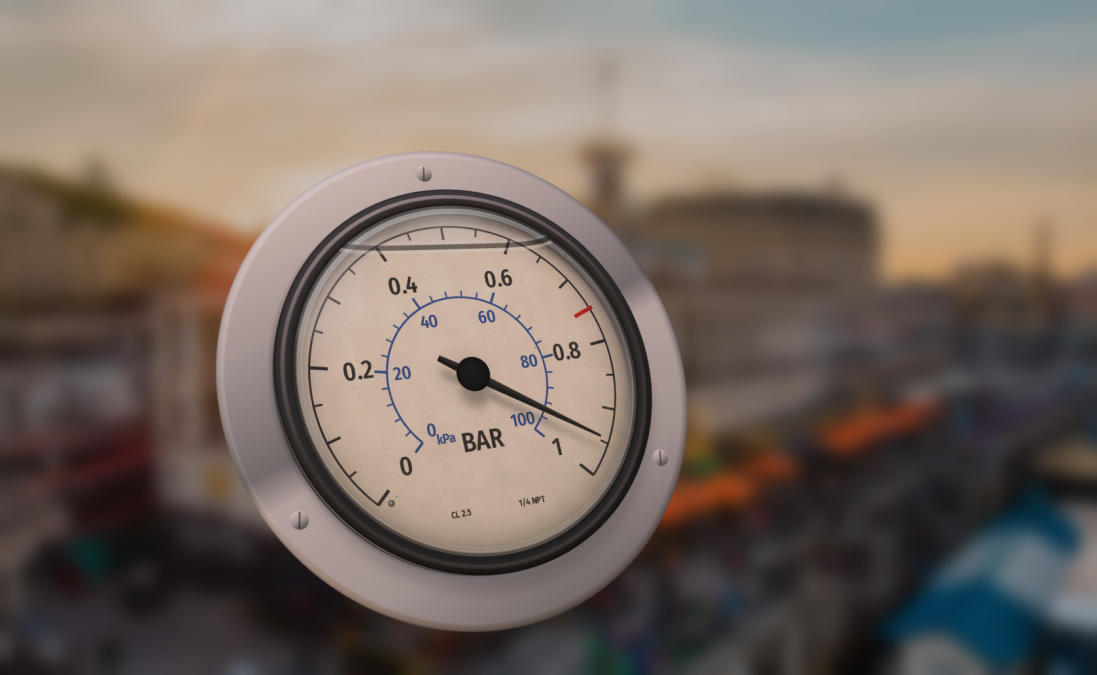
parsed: 0.95 bar
